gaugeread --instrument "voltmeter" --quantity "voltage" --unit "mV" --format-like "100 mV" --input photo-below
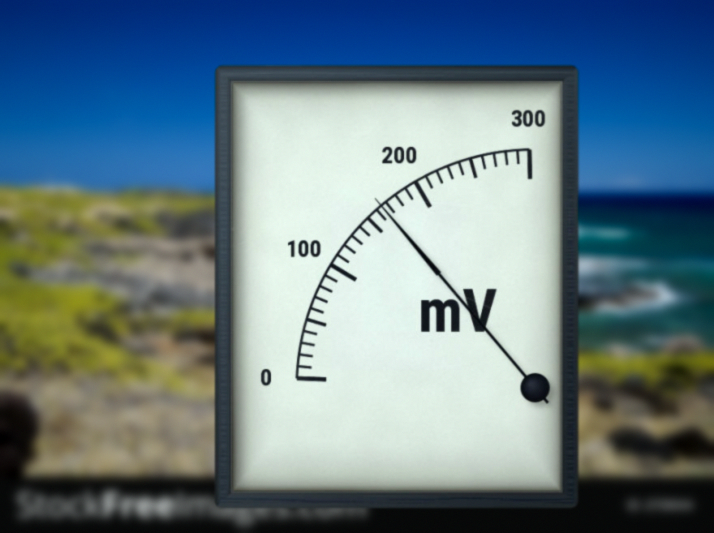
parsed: 165 mV
